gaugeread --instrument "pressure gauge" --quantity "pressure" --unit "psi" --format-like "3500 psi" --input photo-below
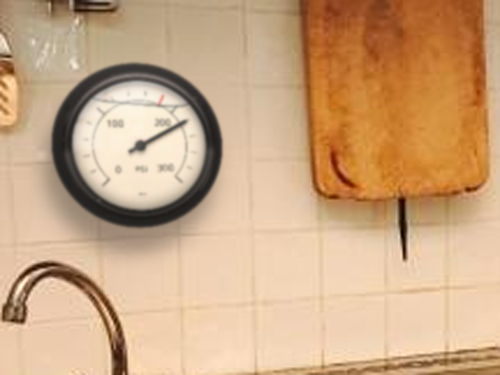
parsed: 220 psi
